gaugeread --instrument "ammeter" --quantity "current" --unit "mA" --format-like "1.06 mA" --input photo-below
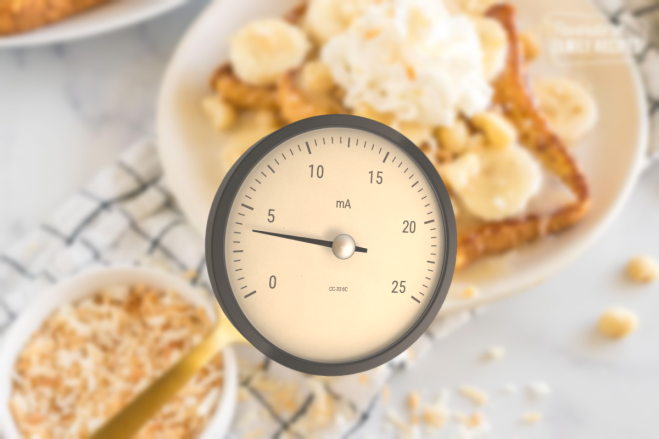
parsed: 3.75 mA
